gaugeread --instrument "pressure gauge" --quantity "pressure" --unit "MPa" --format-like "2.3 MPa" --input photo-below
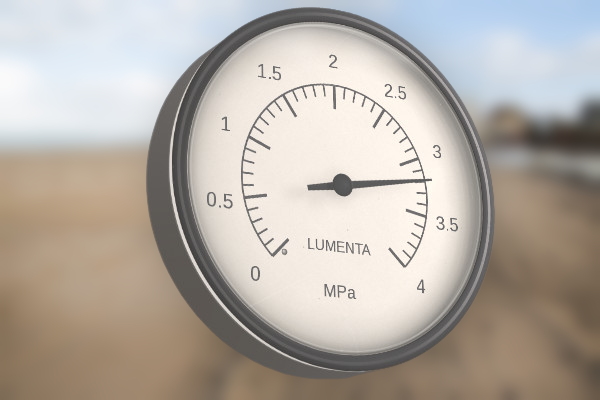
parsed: 3.2 MPa
